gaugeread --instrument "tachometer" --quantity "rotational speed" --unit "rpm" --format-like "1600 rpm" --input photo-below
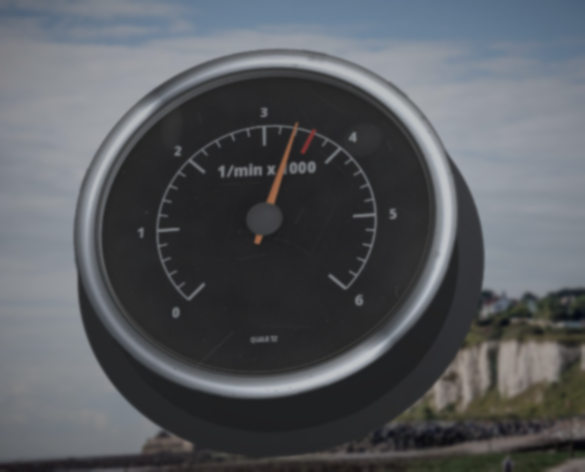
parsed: 3400 rpm
